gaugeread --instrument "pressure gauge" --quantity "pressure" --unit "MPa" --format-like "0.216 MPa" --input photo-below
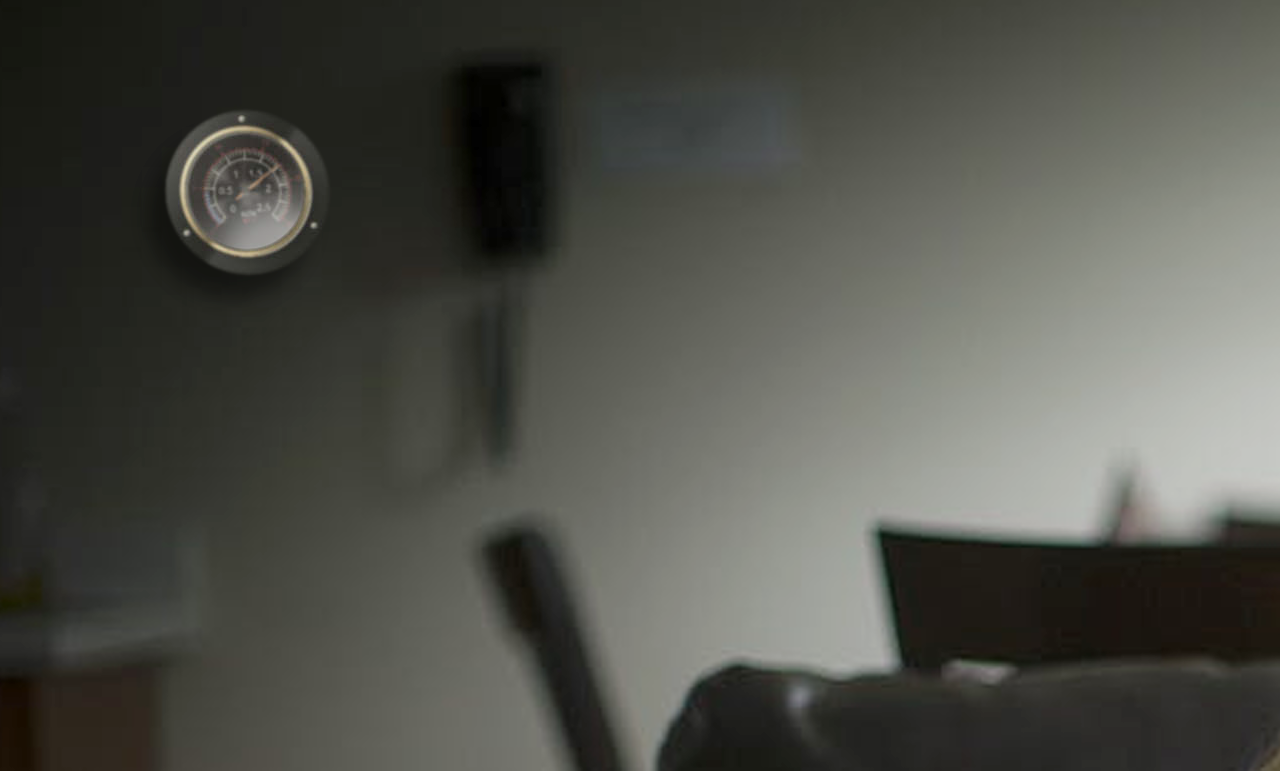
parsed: 1.75 MPa
